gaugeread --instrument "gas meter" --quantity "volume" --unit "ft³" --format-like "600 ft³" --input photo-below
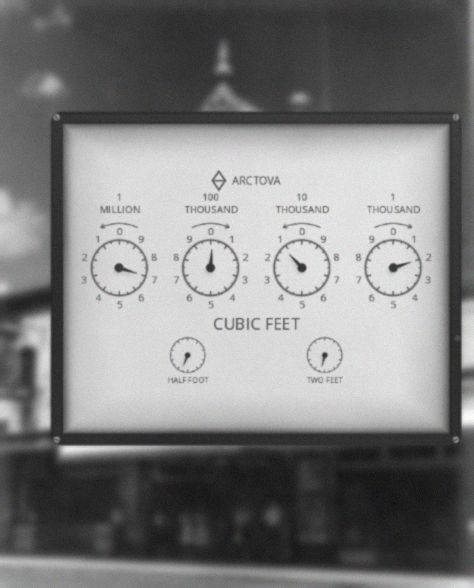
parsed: 701200 ft³
